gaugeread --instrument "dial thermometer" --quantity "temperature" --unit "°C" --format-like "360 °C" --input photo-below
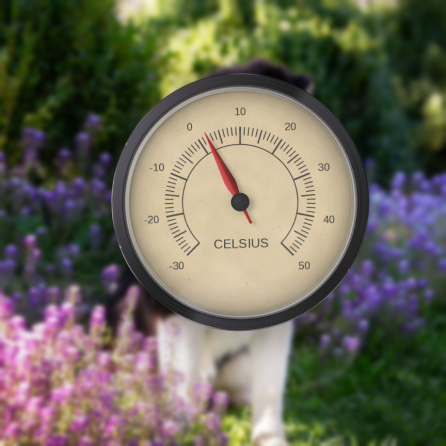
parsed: 2 °C
